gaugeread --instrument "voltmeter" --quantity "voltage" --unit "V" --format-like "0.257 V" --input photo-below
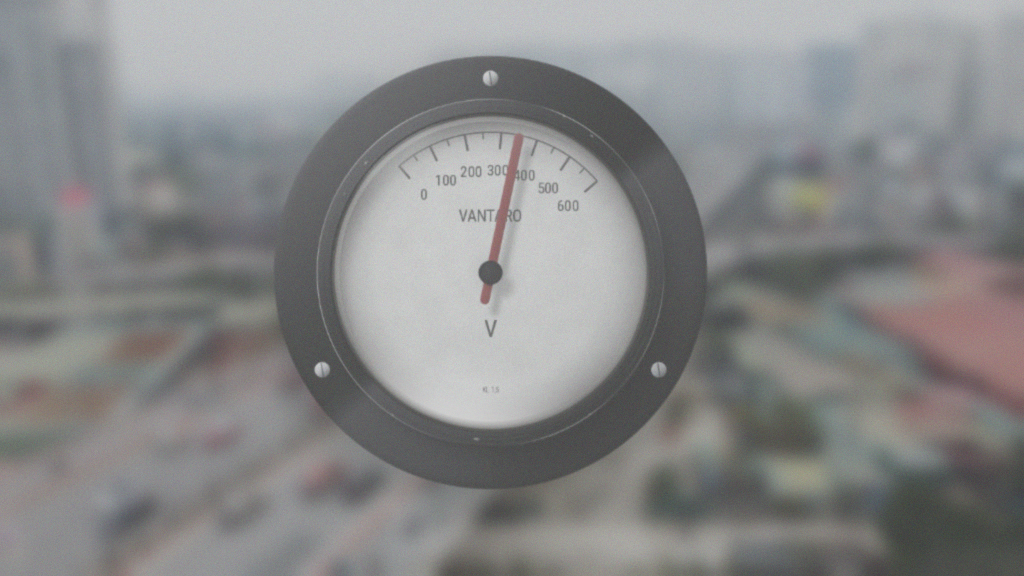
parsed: 350 V
